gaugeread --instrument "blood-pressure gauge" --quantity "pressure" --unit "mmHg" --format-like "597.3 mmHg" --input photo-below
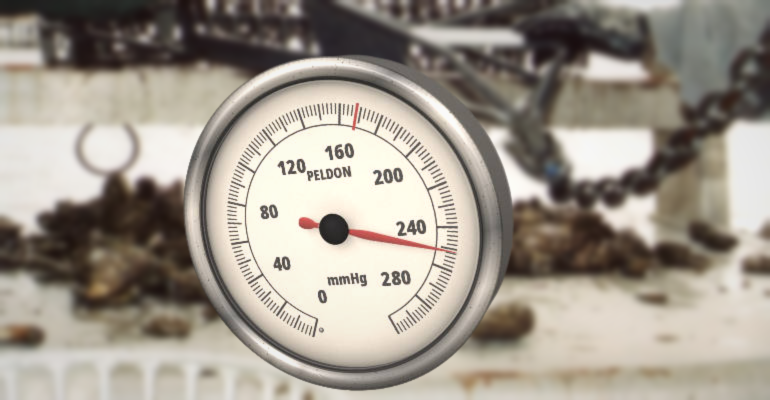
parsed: 250 mmHg
